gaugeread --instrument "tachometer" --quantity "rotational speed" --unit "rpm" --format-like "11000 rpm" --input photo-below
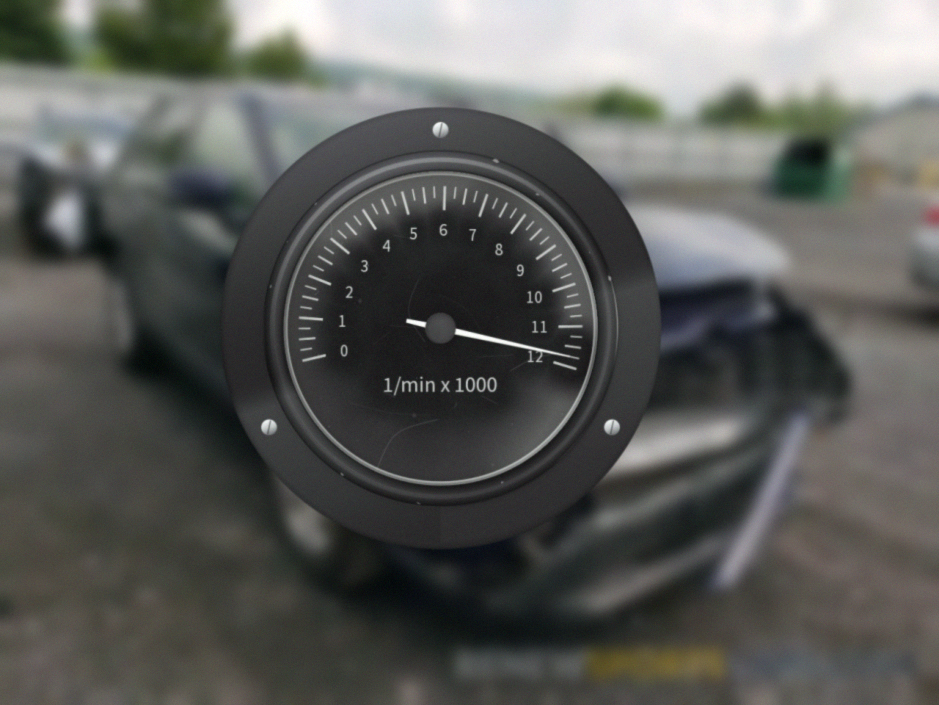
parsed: 11750 rpm
